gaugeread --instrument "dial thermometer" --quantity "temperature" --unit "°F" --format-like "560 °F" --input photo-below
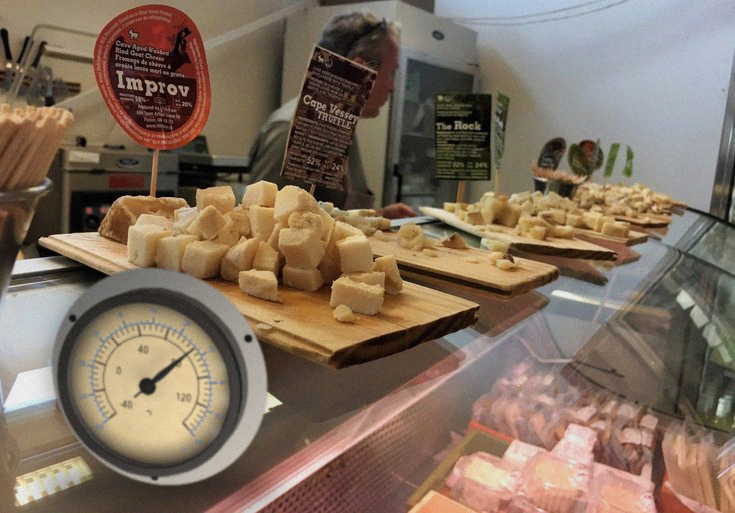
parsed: 80 °F
